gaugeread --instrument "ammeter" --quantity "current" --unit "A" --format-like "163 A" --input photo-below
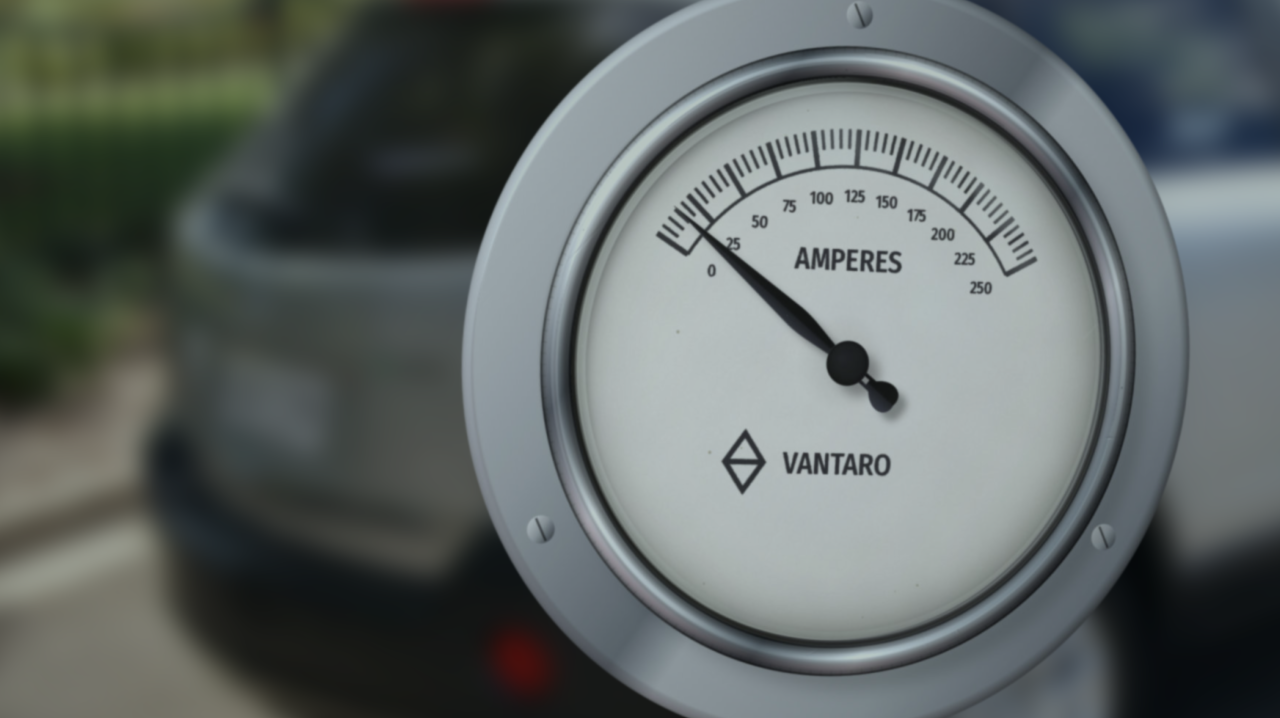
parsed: 15 A
